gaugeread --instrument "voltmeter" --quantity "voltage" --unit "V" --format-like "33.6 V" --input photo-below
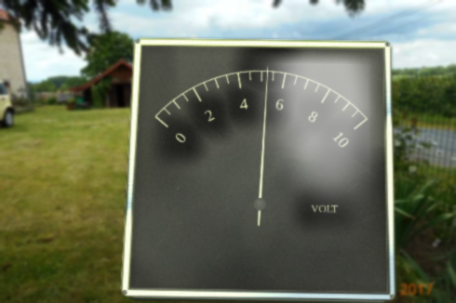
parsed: 5.25 V
